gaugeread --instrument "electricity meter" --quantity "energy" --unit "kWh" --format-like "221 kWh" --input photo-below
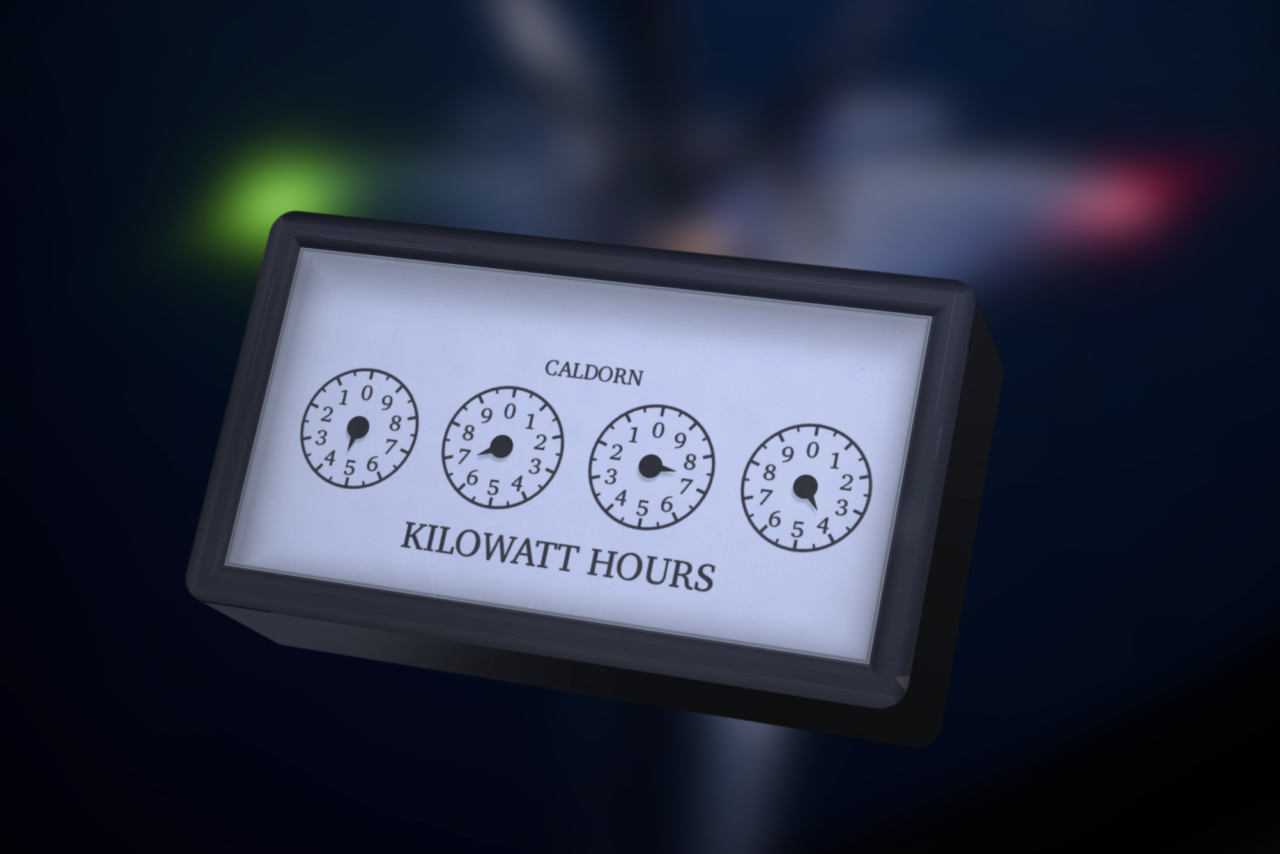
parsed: 4674 kWh
